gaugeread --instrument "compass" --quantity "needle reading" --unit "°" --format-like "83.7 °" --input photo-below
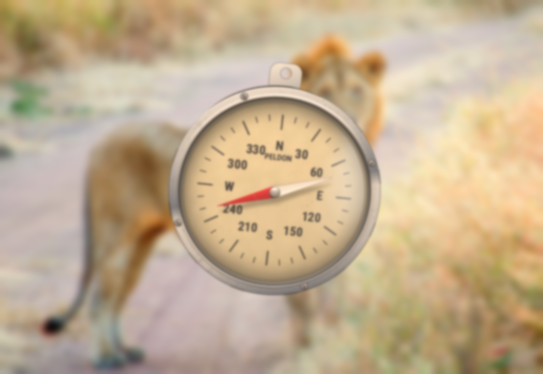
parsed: 250 °
